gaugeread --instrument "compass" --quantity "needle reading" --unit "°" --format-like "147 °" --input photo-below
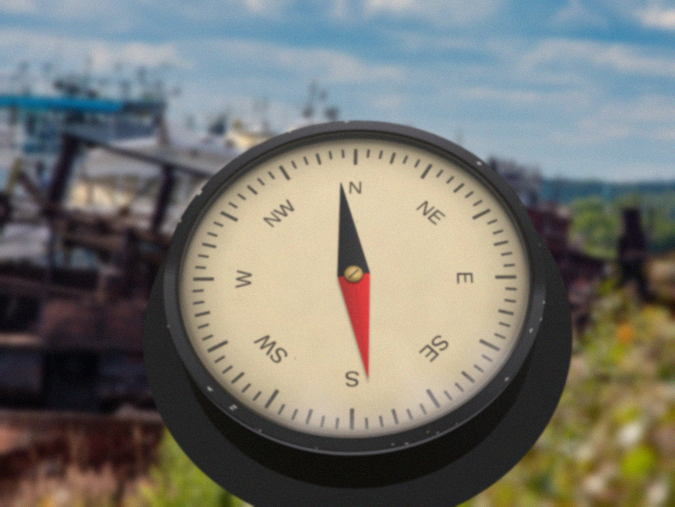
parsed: 172.5 °
